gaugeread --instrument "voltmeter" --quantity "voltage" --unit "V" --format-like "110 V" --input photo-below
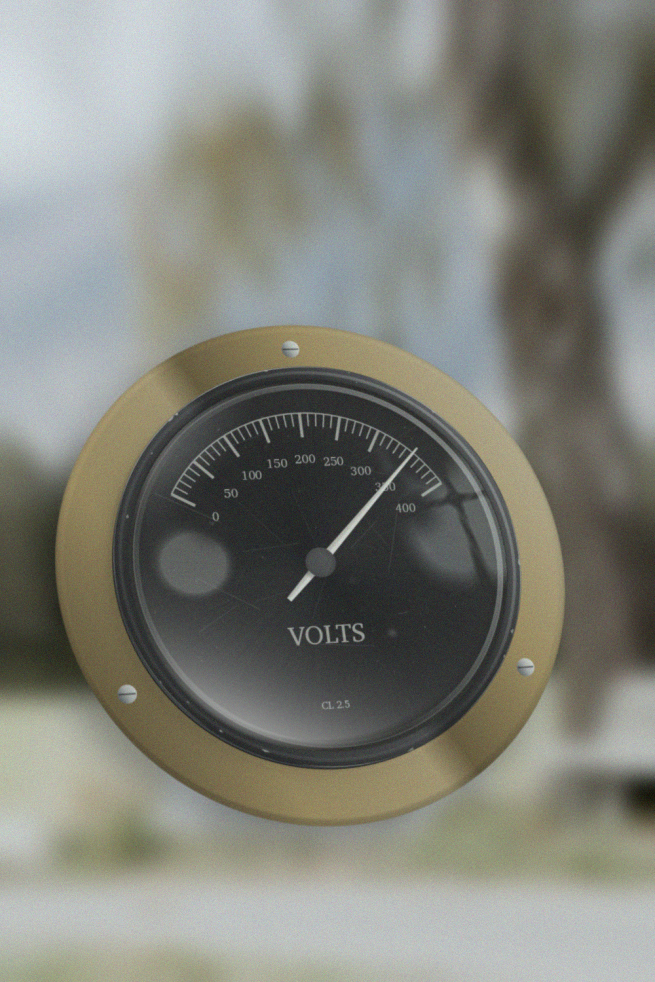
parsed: 350 V
